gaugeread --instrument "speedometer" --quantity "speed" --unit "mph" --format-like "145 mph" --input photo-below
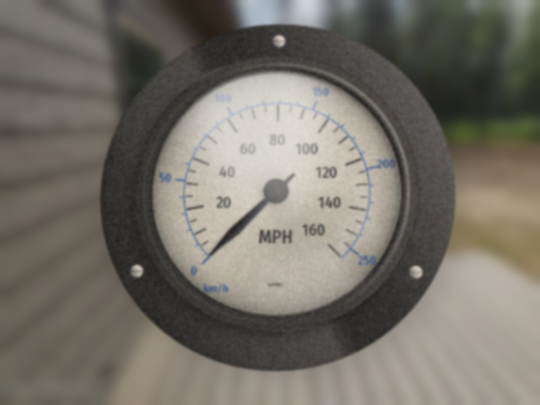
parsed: 0 mph
